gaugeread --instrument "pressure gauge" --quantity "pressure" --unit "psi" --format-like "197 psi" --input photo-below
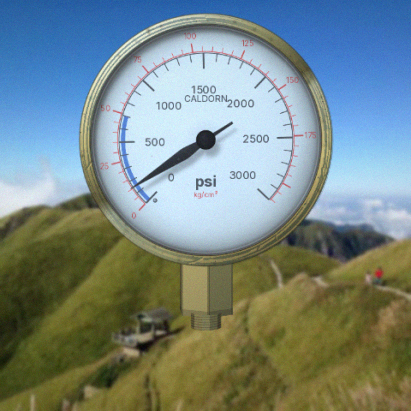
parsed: 150 psi
